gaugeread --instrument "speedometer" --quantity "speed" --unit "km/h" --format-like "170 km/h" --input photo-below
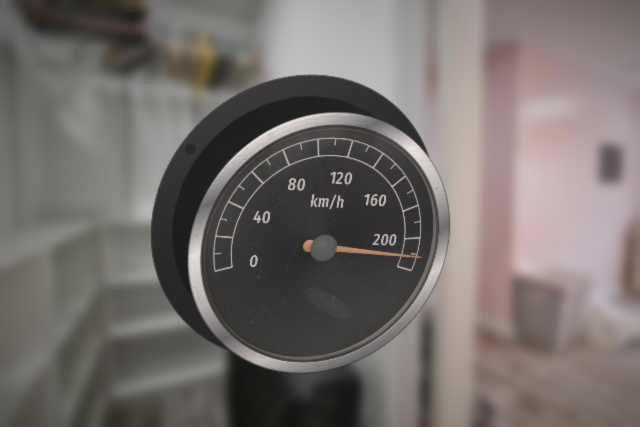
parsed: 210 km/h
